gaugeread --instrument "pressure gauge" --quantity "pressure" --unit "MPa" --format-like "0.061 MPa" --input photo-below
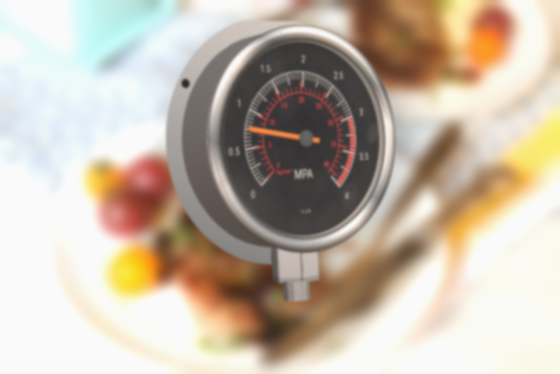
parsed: 0.75 MPa
